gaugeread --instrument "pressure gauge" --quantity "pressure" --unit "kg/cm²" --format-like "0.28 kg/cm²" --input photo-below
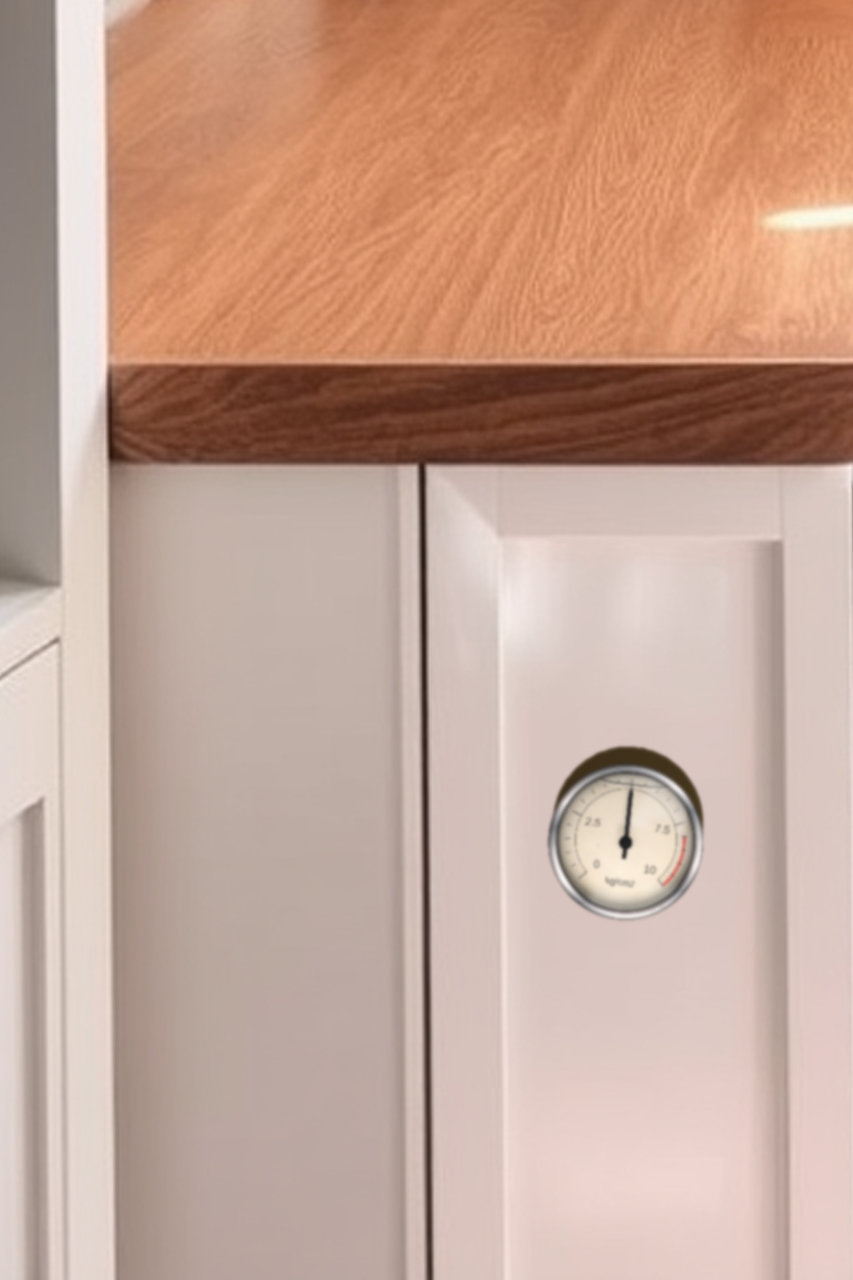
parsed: 5 kg/cm²
